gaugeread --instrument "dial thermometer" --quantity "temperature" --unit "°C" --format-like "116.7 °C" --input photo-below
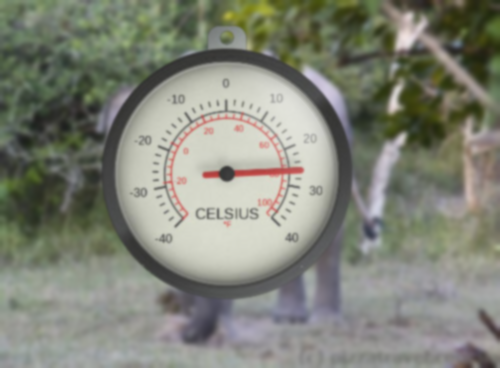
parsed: 26 °C
